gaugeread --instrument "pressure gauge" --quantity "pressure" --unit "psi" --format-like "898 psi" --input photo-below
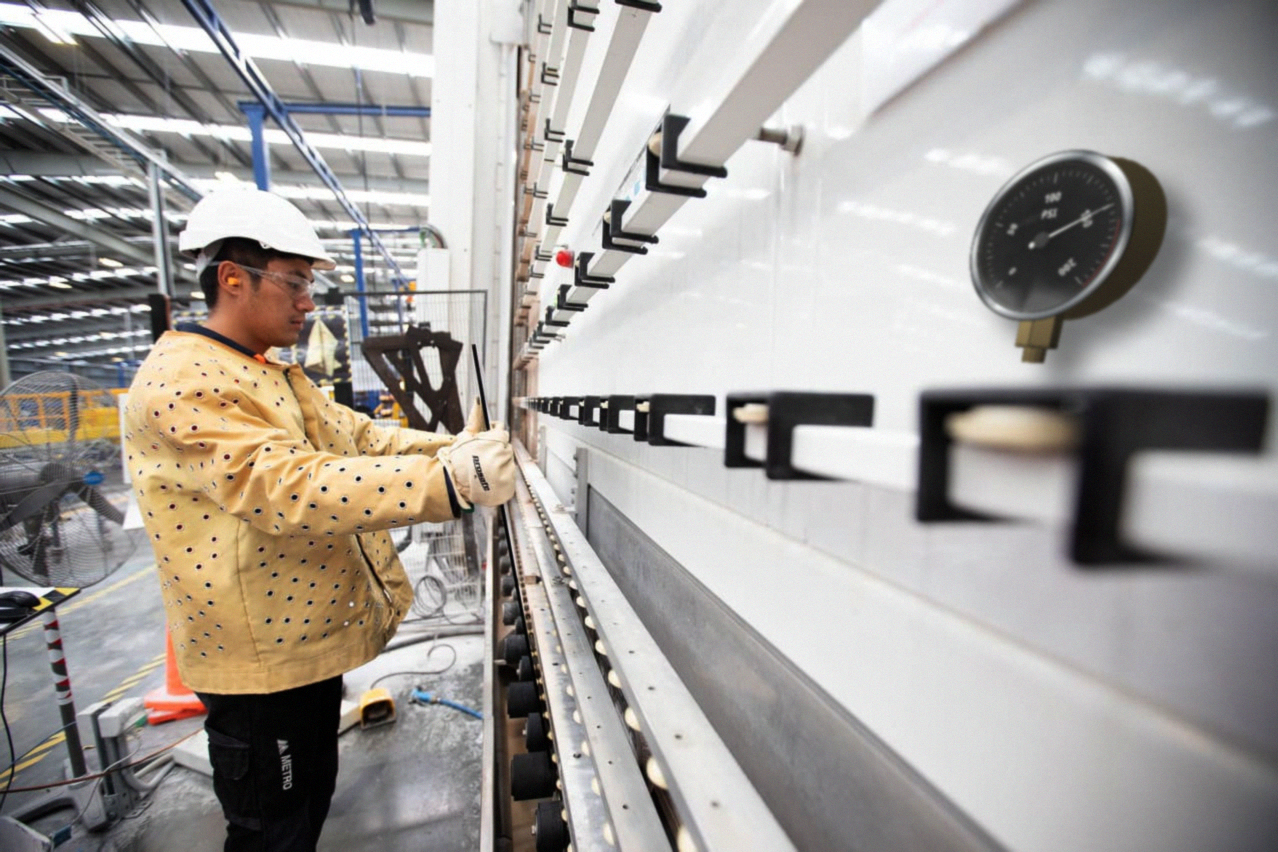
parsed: 150 psi
